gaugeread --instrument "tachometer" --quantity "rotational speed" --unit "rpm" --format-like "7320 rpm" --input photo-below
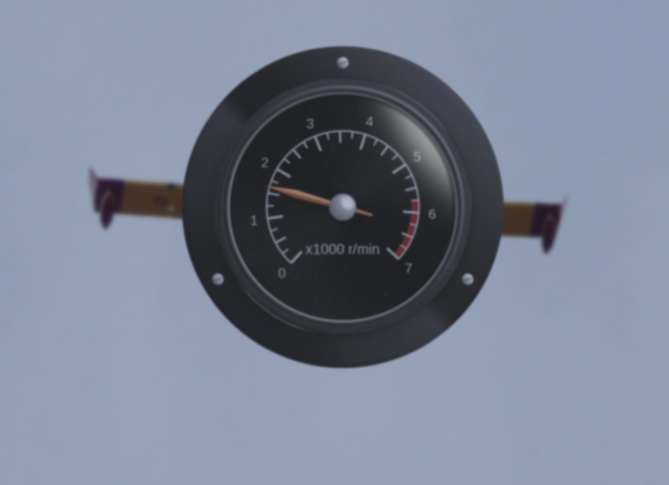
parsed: 1625 rpm
